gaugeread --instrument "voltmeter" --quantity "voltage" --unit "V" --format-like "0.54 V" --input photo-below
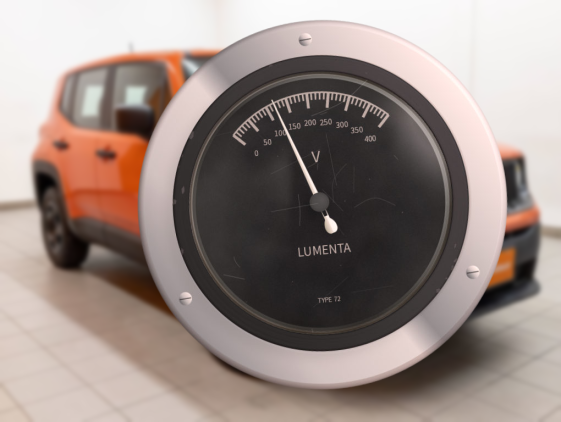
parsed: 120 V
